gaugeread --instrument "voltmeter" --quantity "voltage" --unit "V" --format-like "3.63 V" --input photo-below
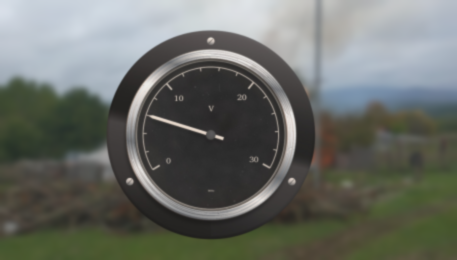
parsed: 6 V
